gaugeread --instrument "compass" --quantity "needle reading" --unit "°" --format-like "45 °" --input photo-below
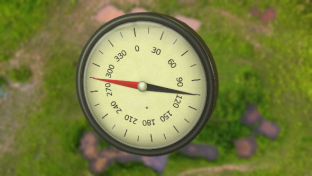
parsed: 285 °
